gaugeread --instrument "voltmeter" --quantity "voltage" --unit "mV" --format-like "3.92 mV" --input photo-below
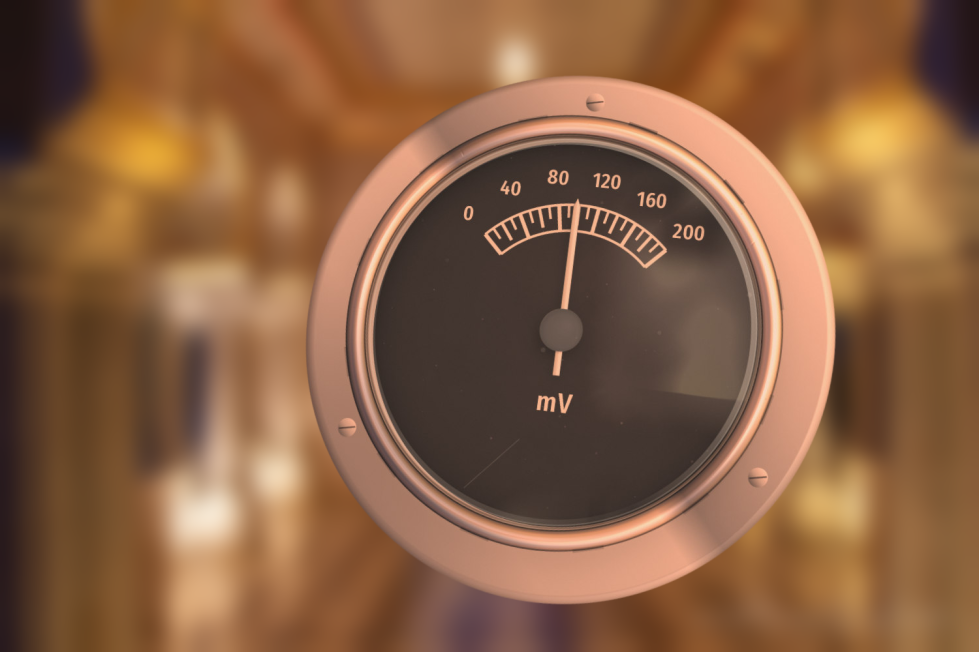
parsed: 100 mV
